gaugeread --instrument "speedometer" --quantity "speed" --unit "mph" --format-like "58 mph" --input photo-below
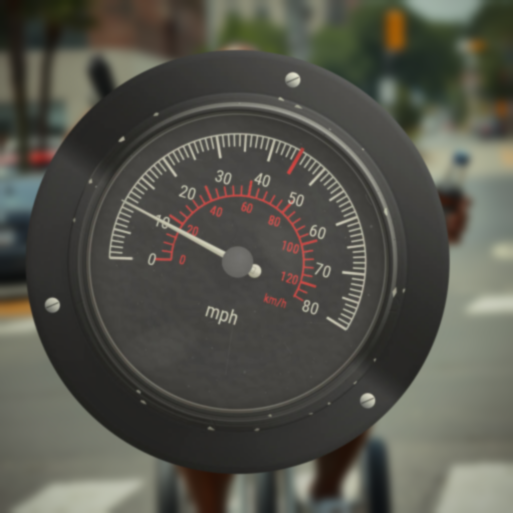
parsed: 10 mph
